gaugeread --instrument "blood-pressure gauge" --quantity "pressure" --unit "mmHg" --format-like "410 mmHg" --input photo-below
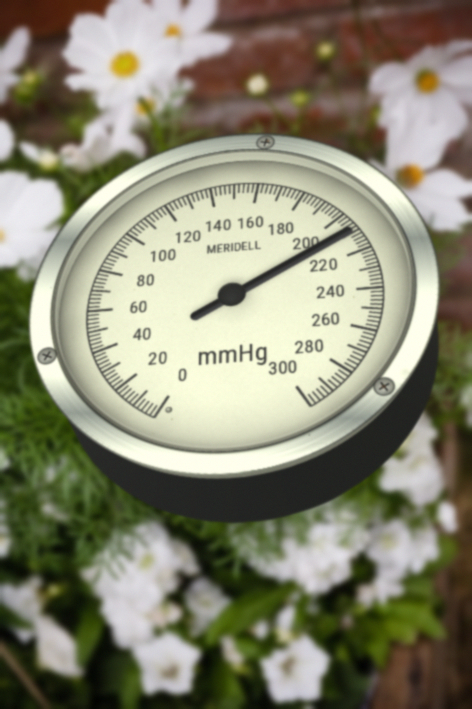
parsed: 210 mmHg
